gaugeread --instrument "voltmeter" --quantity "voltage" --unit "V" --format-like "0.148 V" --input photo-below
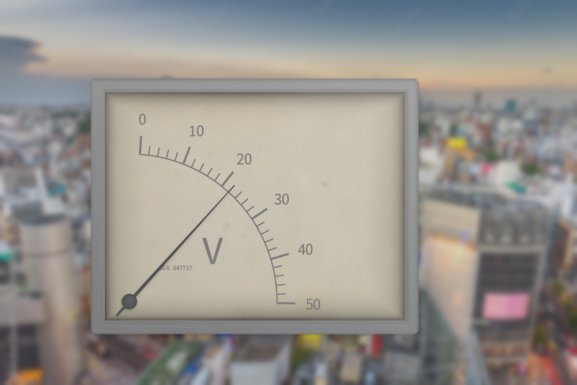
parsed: 22 V
